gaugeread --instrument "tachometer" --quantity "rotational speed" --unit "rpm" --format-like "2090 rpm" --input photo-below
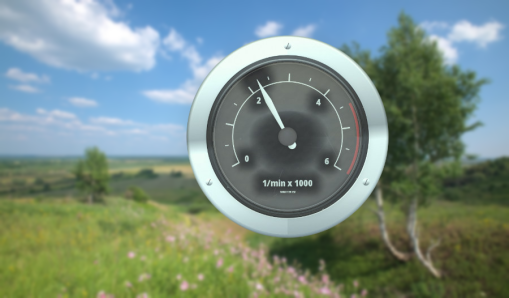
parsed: 2250 rpm
